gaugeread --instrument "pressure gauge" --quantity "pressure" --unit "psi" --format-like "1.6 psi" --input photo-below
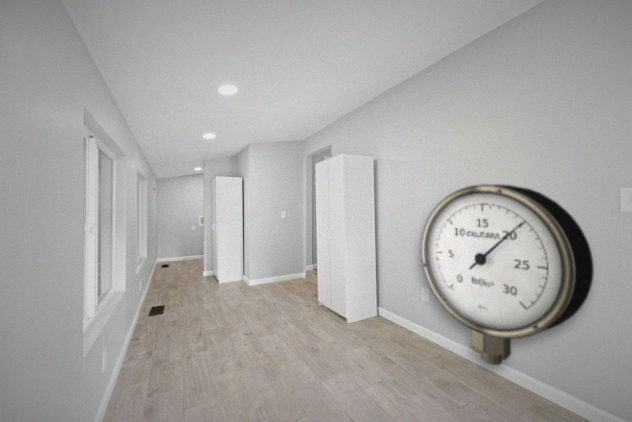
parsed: 20 psi
